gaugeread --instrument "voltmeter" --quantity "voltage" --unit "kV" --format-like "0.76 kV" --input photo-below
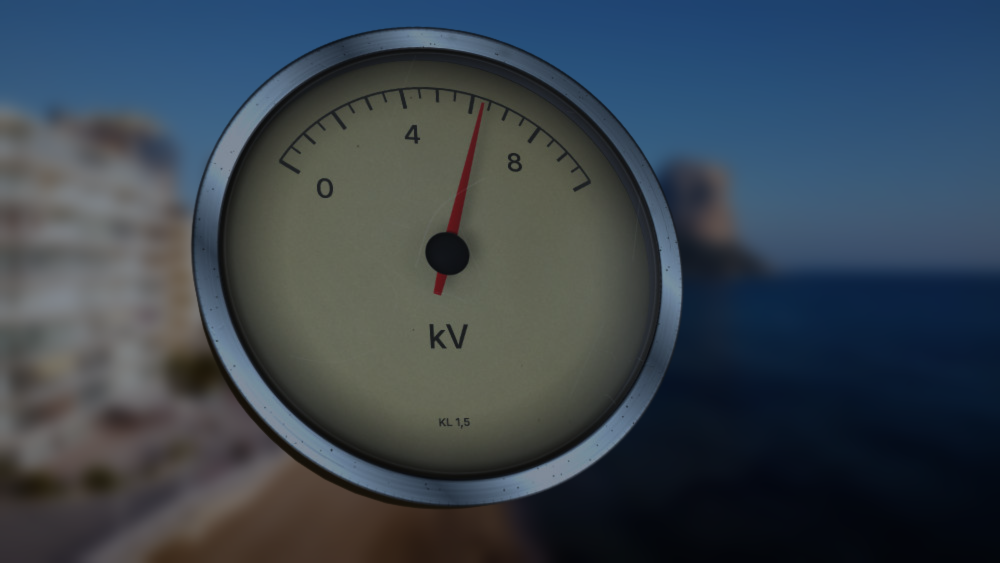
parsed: 6.25 kV
